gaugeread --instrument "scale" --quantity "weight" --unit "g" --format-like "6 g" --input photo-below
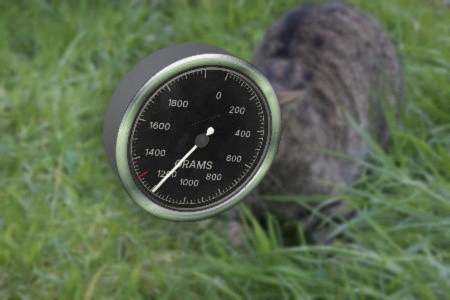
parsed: 1200 g
